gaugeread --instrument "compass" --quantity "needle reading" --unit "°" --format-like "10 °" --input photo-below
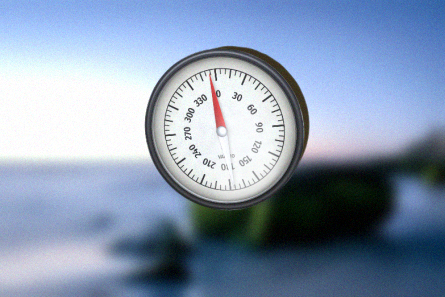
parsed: 355 °
